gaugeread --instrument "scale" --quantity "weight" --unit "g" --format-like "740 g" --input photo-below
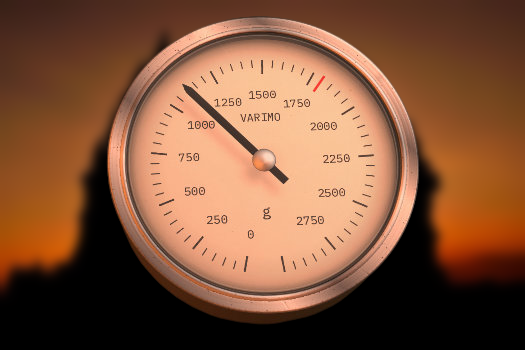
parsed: 1100 g
